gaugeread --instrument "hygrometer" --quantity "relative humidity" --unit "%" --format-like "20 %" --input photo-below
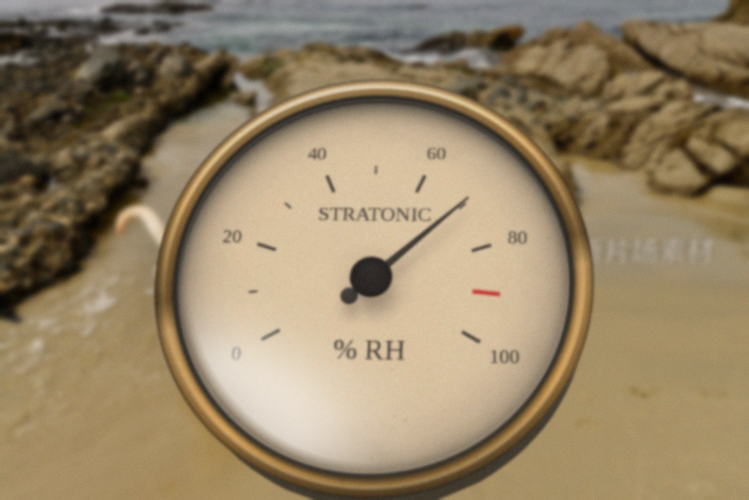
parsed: 70 %
